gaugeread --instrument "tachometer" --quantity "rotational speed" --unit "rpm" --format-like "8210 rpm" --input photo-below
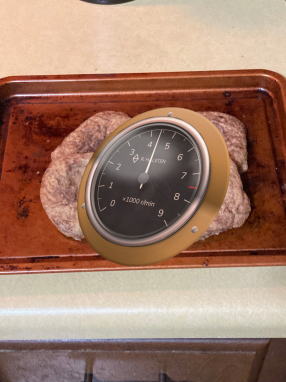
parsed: 4500 rpm
